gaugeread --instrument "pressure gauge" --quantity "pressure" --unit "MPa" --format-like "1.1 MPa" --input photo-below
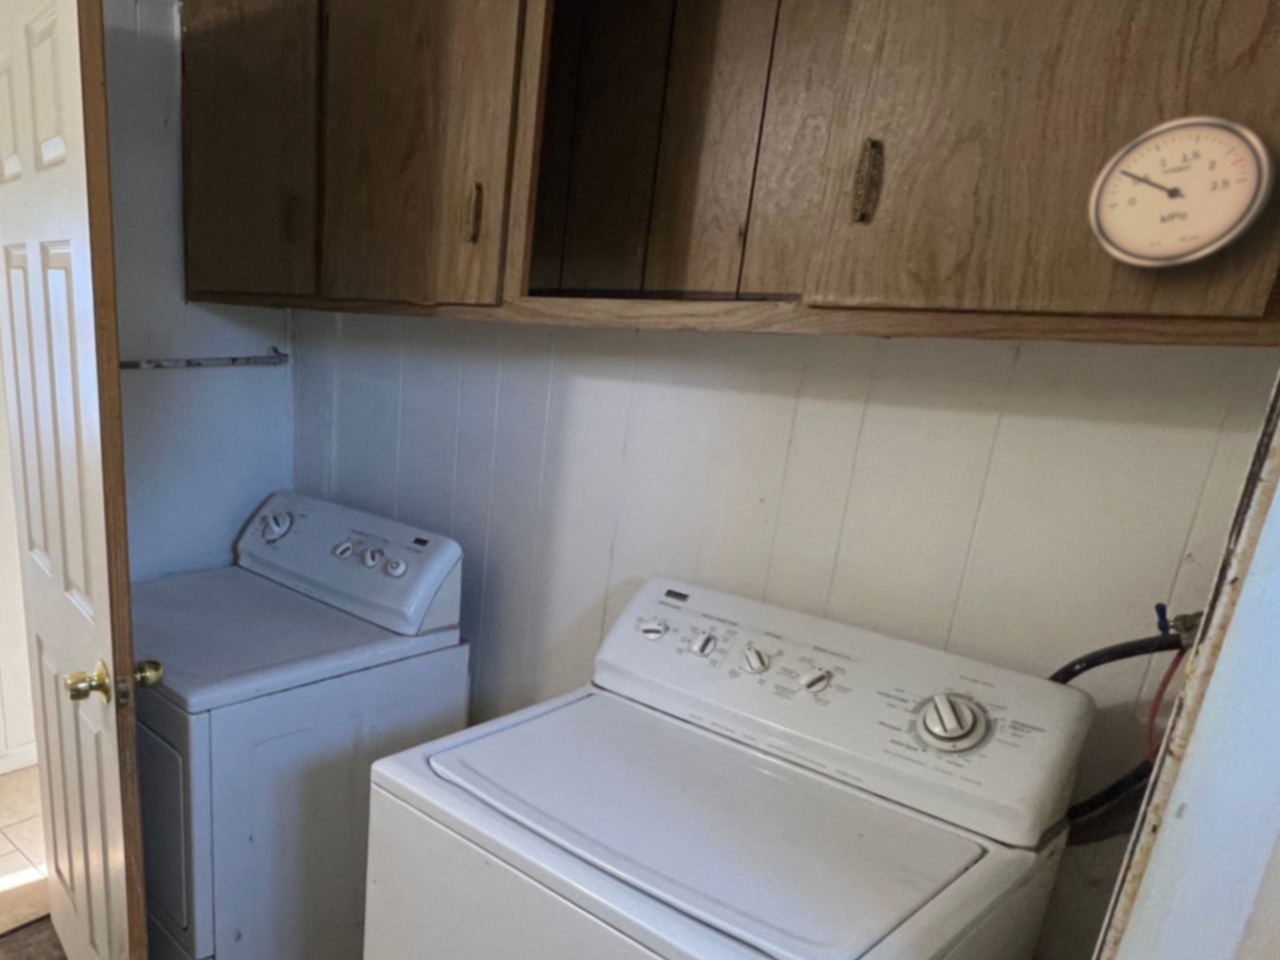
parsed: 0.5 MPa
